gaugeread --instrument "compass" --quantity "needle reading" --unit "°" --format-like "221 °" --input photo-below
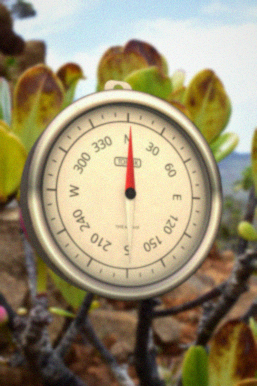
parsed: 0 °
